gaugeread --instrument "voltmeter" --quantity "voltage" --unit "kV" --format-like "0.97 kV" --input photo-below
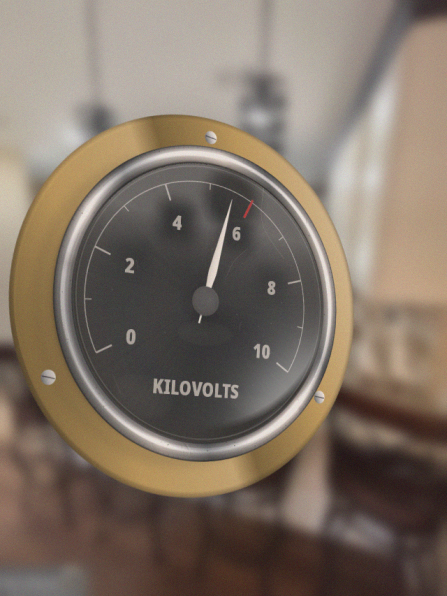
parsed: 5.5 kV
